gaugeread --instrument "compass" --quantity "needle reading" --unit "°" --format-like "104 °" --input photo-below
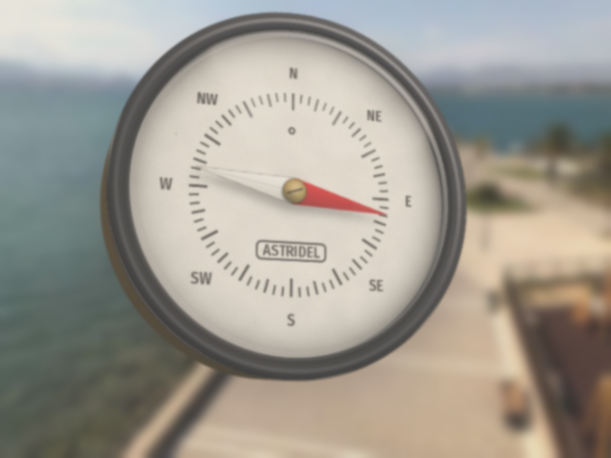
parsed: 100 °
